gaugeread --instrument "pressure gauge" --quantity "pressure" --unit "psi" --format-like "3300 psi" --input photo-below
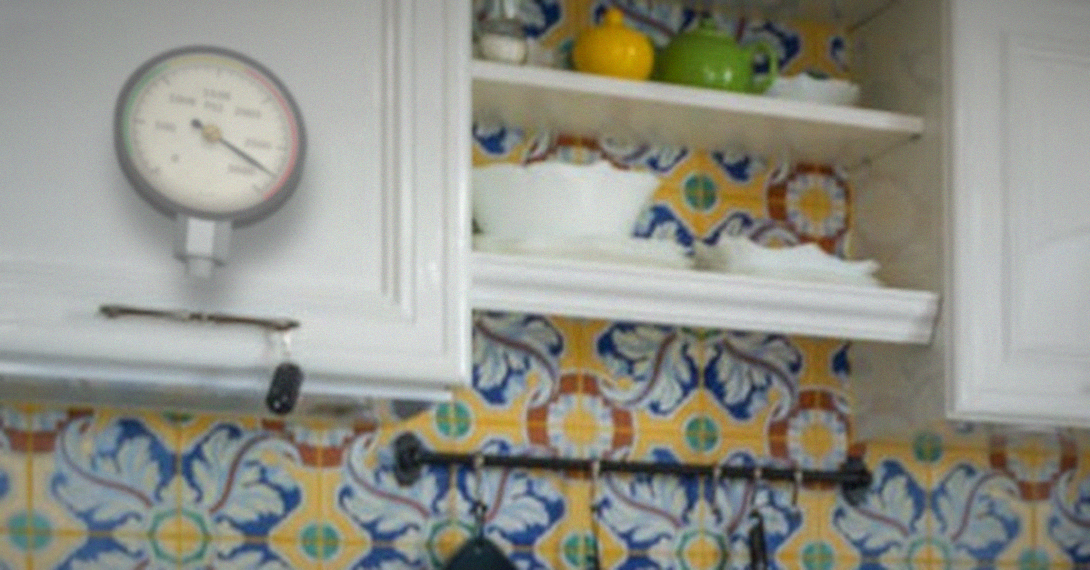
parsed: 2800 psi
